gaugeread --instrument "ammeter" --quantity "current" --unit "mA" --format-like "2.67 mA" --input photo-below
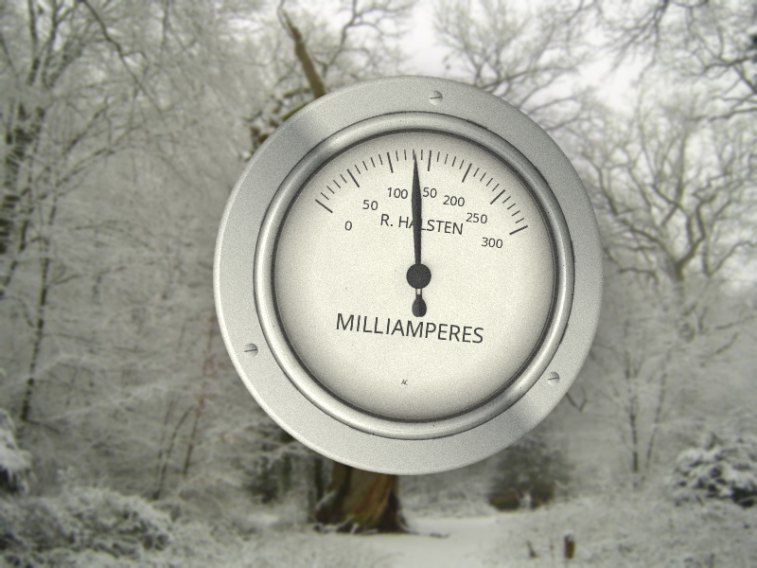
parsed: 130 mA
